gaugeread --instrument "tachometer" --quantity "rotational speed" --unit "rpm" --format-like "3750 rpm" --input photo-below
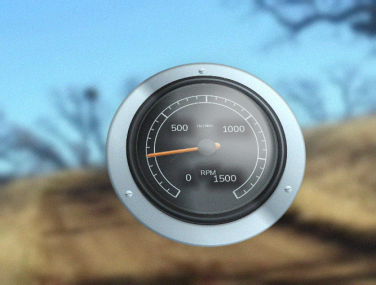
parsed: 250 rpm
